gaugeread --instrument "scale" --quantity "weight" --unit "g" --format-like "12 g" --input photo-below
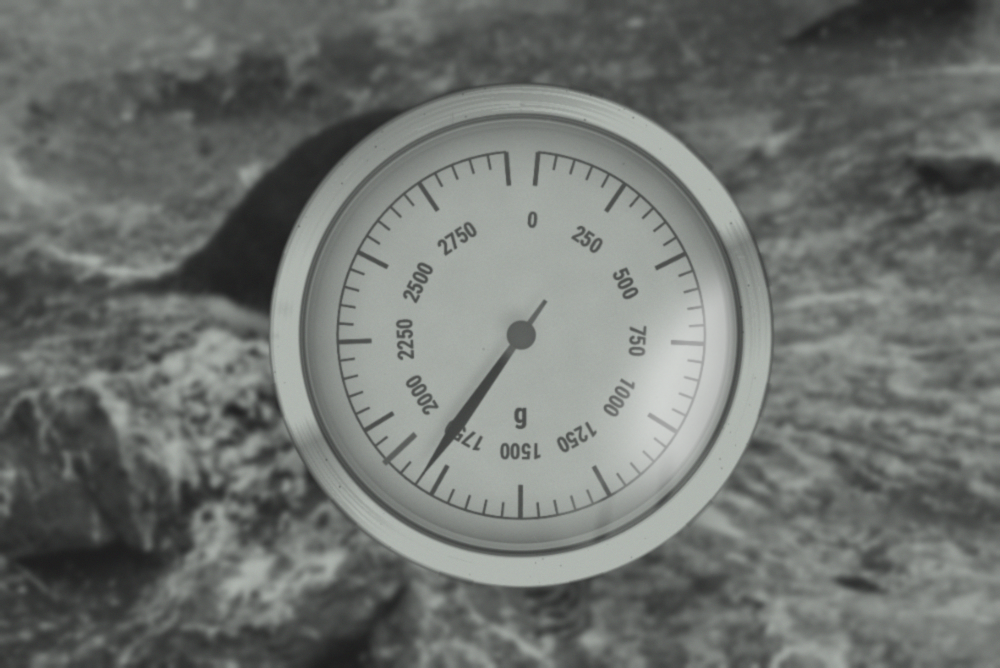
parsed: 1800 g
